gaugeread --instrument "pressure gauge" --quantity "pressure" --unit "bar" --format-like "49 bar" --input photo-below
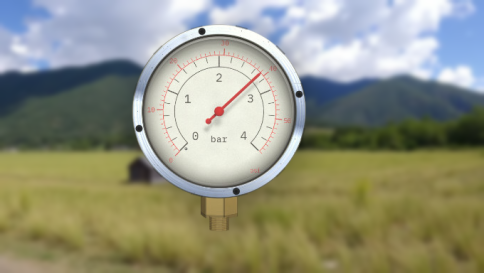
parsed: 2.7 bar
